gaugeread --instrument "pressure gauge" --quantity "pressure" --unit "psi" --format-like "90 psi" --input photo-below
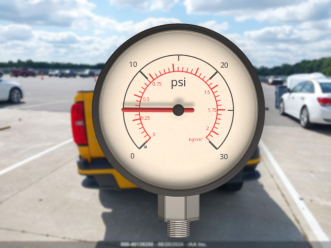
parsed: 5 psi
